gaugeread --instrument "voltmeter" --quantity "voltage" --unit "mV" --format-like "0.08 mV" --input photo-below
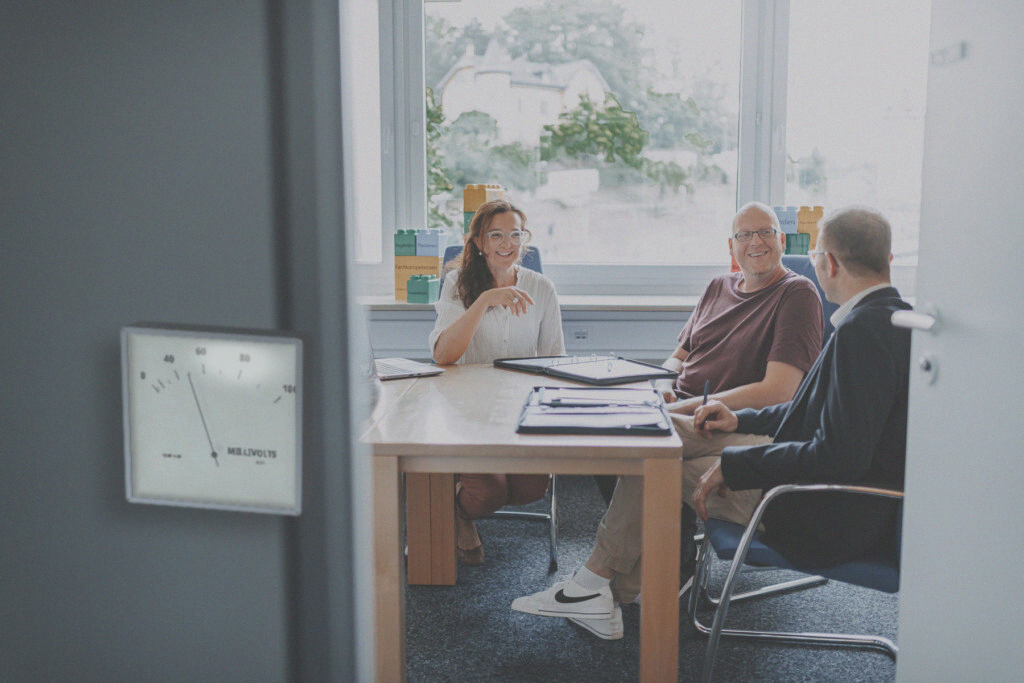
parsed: 50 mV
